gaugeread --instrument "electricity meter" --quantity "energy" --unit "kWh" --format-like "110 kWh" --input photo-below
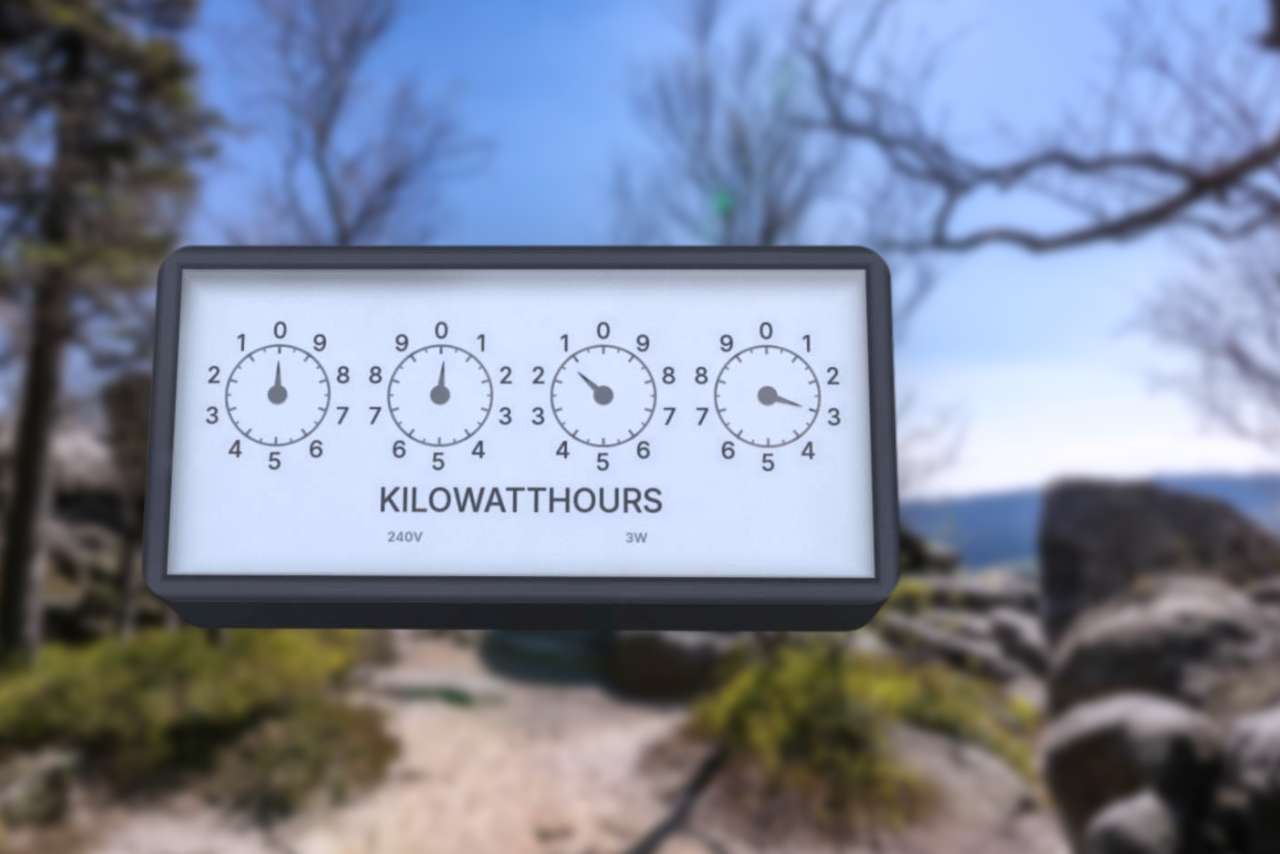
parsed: 13 kWh
